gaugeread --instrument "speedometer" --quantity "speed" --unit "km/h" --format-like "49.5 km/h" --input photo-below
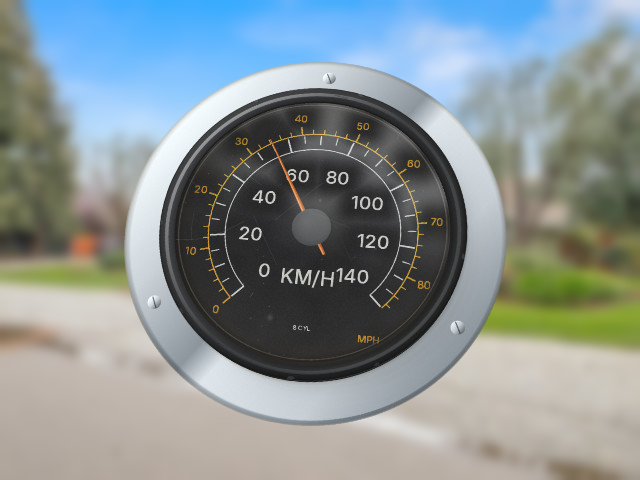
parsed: 55 km/h
